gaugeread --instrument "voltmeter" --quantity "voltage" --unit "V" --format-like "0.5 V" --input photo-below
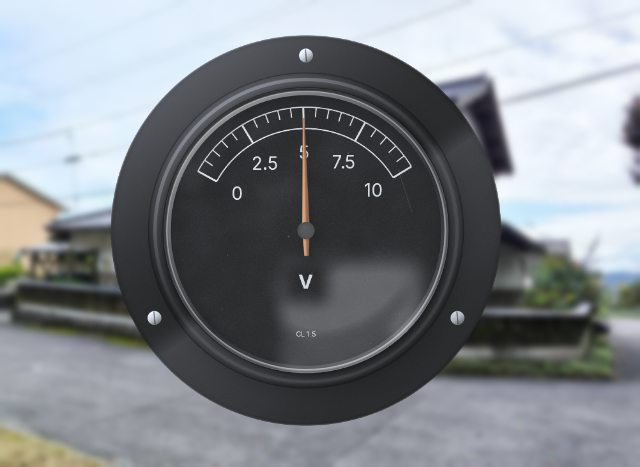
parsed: 5 V
